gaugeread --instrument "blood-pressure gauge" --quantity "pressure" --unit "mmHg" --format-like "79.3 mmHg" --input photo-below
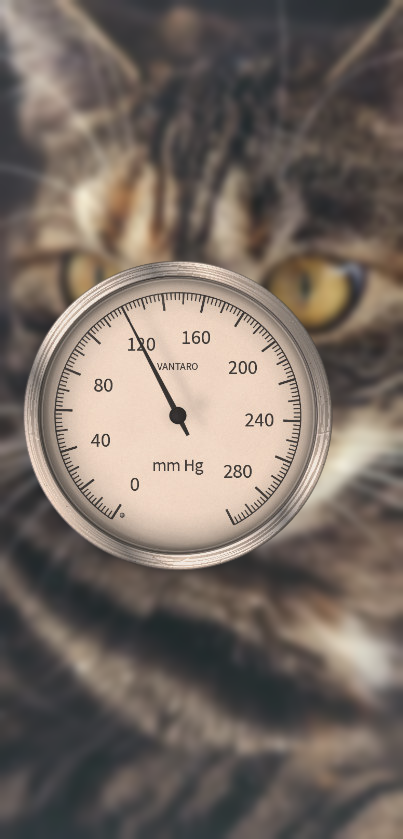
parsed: 120 mmHg
